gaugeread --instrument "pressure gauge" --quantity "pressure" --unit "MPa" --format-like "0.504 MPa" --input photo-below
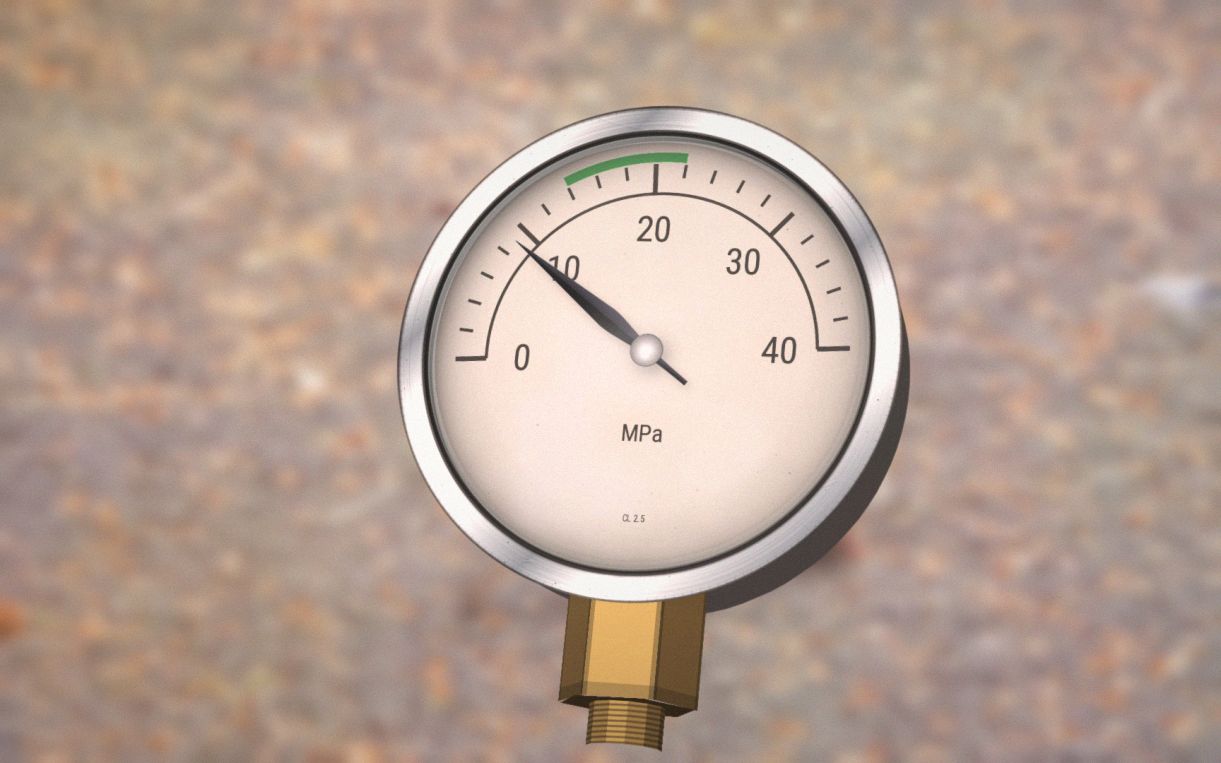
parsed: 9 MPa
